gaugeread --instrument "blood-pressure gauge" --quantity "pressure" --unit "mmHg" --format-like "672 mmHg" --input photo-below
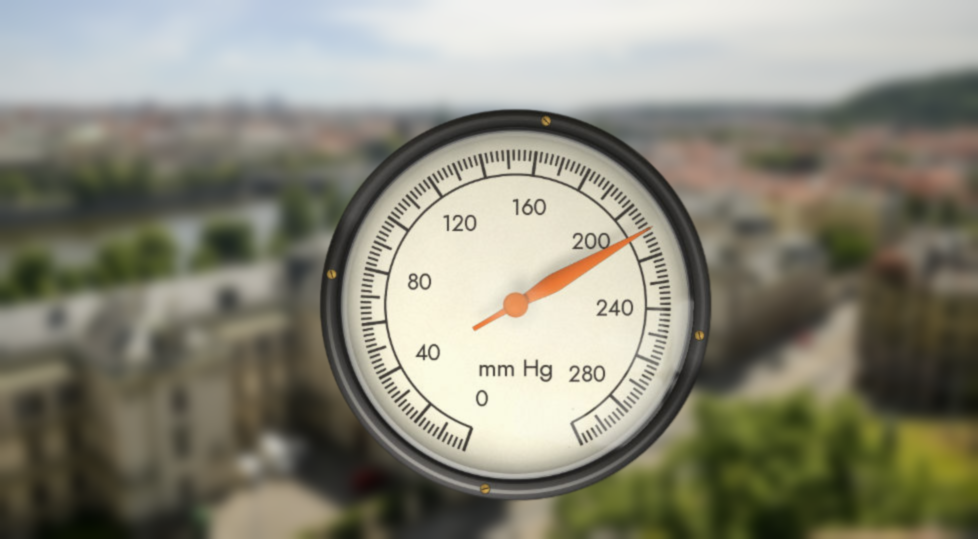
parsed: 210 mmHg
